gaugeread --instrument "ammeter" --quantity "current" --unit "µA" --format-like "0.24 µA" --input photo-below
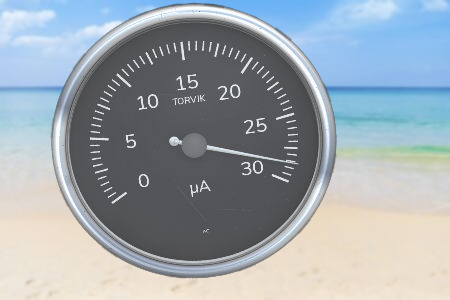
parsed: 28.5 µA
